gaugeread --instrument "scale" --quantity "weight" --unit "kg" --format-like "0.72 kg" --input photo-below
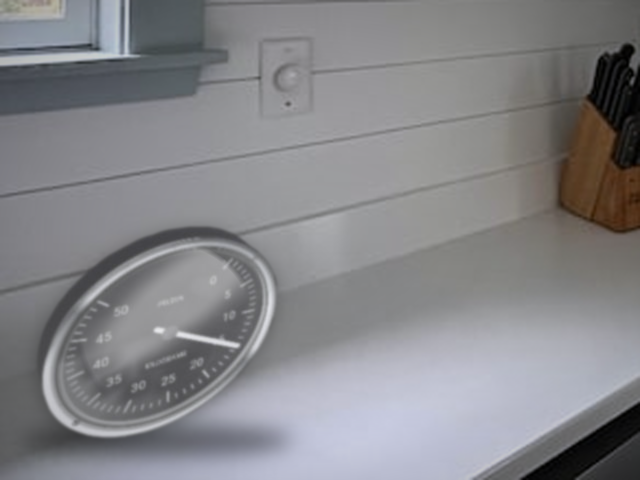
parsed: 15 kg
